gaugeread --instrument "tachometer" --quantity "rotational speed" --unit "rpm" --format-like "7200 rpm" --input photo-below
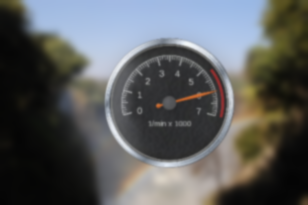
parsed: 6000 rpm
